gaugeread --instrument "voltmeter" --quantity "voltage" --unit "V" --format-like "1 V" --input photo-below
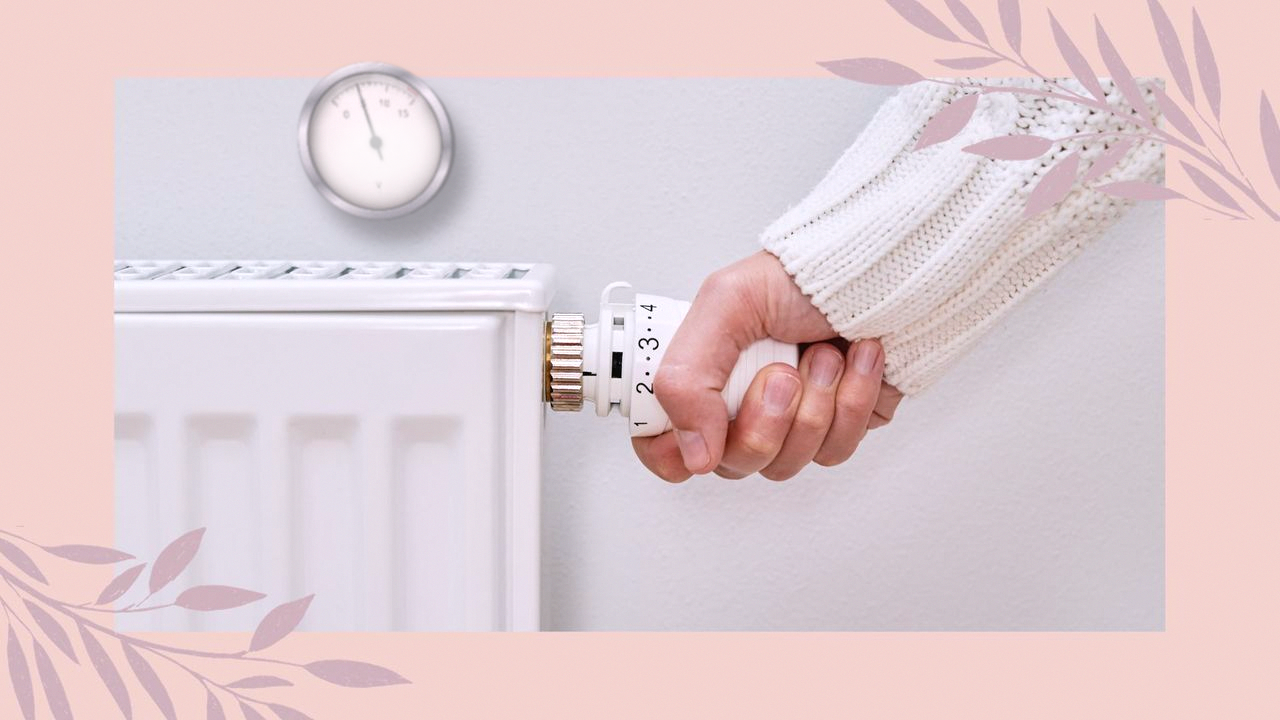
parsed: 5 V
